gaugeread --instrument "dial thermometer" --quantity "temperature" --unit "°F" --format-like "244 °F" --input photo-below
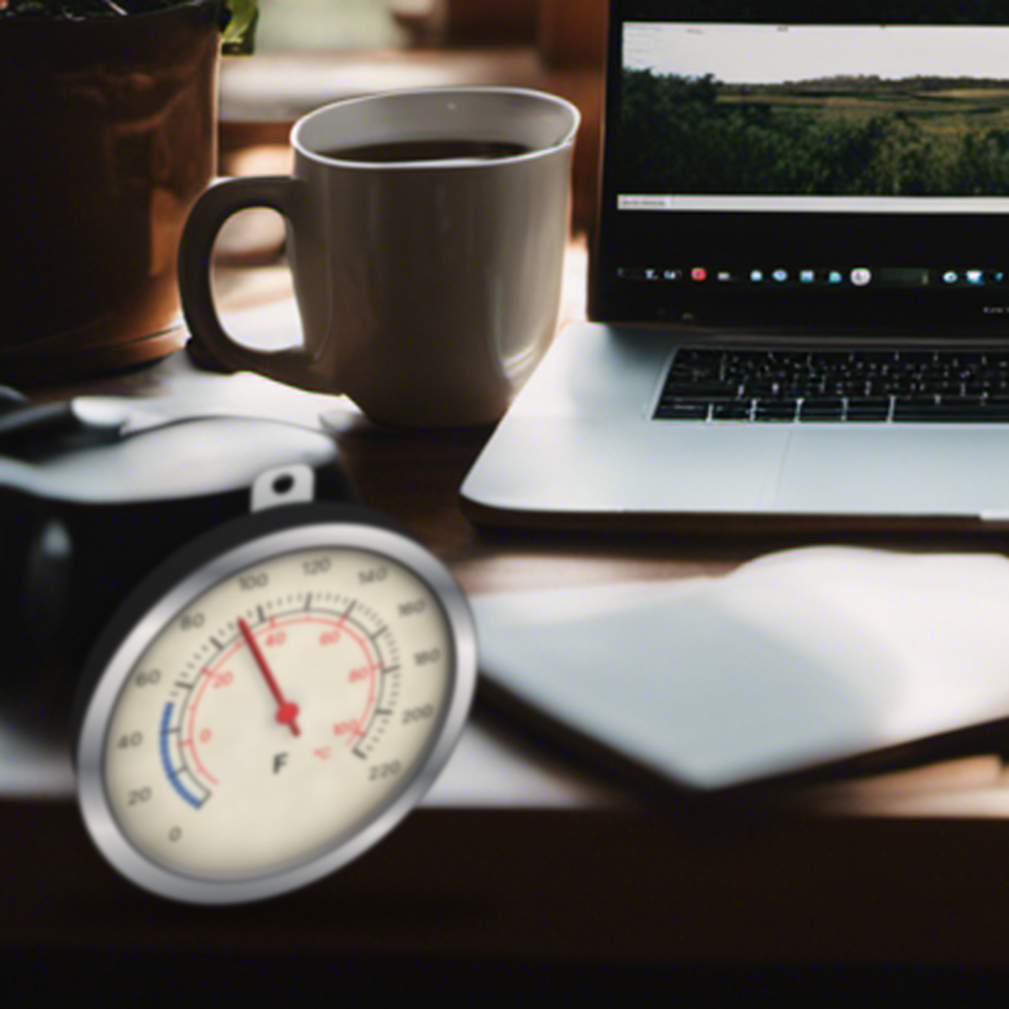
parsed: 92 °F
